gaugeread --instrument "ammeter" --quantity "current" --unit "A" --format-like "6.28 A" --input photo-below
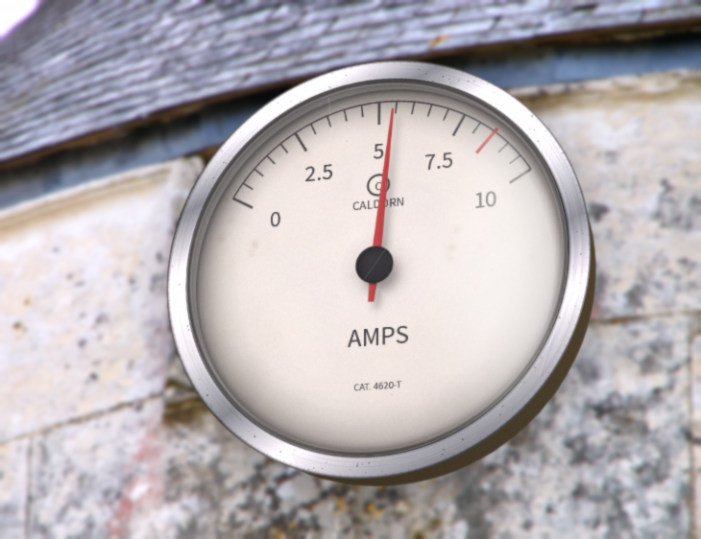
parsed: 5.5 A
